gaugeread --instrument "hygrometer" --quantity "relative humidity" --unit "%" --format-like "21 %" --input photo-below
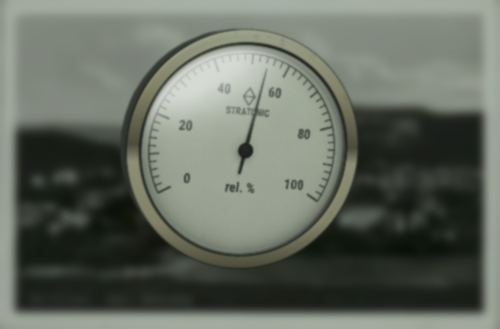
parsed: 54 %
